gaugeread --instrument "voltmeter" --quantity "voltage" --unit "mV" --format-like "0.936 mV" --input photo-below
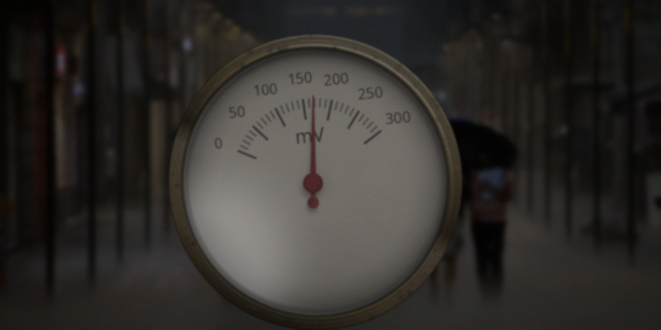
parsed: 170 mV
